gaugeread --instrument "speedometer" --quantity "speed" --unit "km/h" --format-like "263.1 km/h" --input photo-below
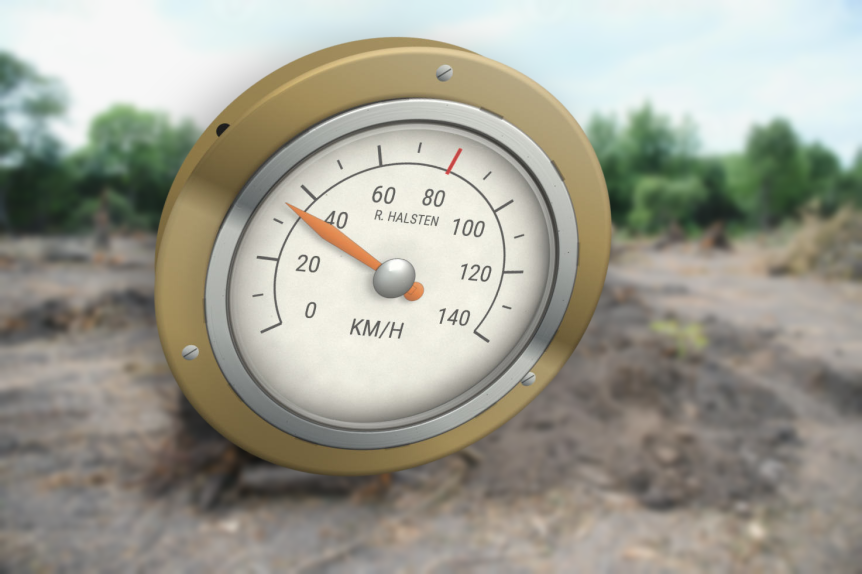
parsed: 35 km/h
